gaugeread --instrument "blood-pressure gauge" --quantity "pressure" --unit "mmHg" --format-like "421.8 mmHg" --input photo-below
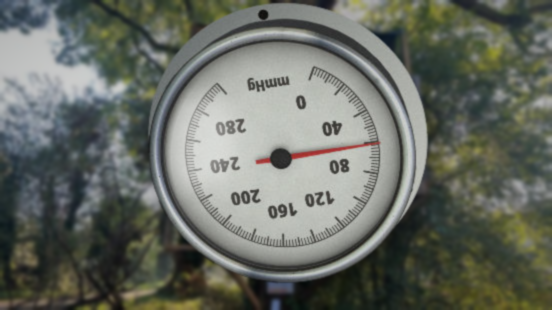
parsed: 60 mmHg
